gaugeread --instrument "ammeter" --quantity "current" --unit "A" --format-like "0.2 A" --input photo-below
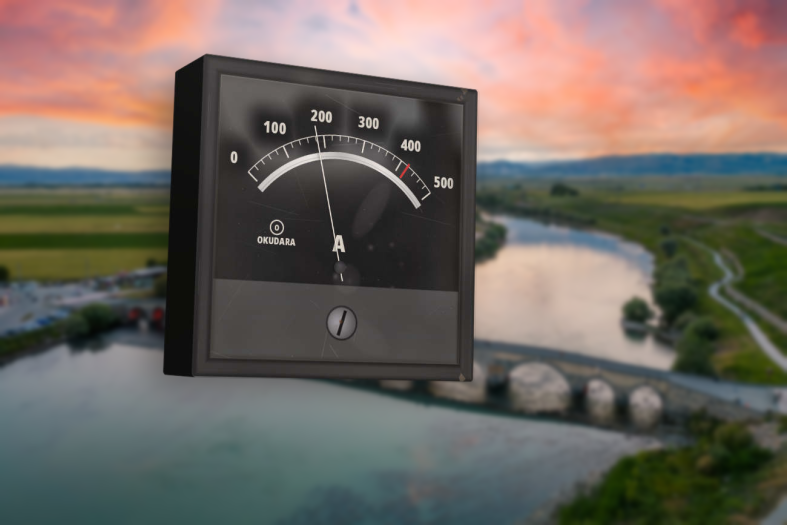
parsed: 180 A
